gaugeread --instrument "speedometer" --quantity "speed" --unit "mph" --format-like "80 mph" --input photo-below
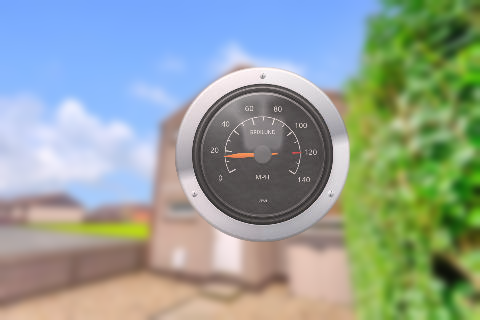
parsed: 15 mph
